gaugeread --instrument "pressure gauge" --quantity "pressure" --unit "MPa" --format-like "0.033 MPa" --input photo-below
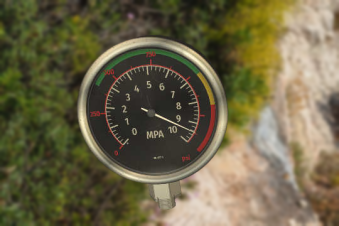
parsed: 9.4 MPa
